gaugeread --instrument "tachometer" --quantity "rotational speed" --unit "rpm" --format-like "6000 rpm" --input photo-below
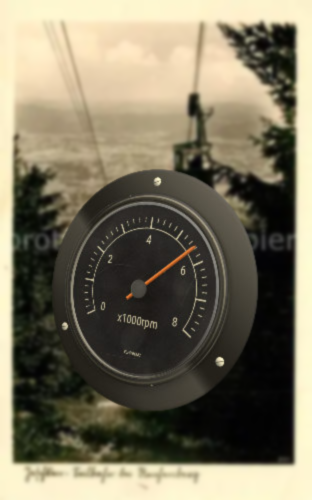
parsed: 5600 rpm
